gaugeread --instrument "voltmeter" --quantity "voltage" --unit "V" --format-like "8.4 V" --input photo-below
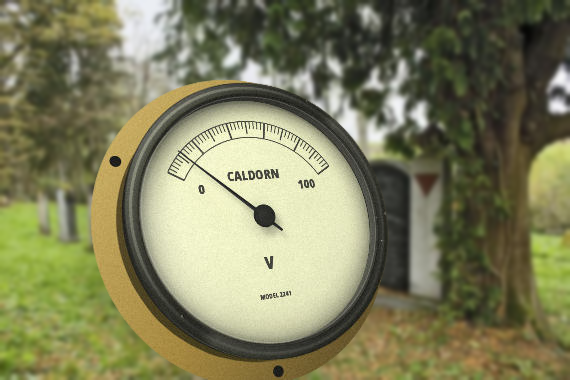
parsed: 10 V
